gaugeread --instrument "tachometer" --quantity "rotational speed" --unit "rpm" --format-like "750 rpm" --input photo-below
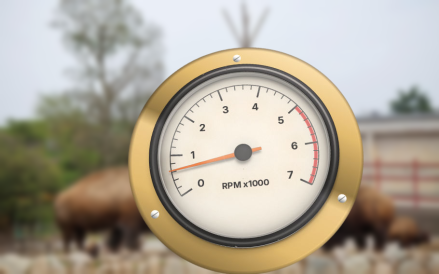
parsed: 600 rpm
